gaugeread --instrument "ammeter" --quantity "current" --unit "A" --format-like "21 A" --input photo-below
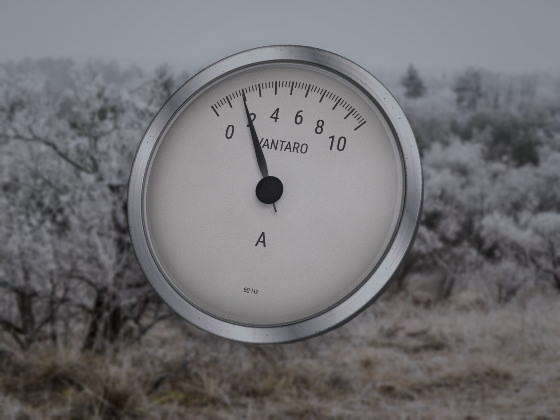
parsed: 2 A
